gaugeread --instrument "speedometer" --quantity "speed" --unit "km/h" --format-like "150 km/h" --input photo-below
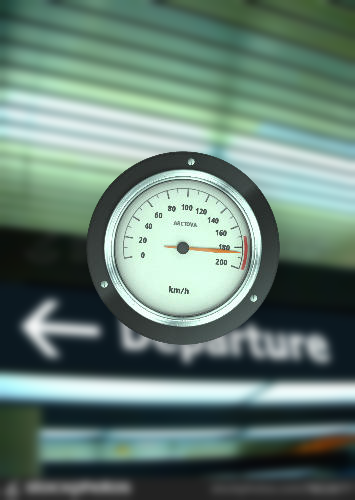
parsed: 185 km/h
